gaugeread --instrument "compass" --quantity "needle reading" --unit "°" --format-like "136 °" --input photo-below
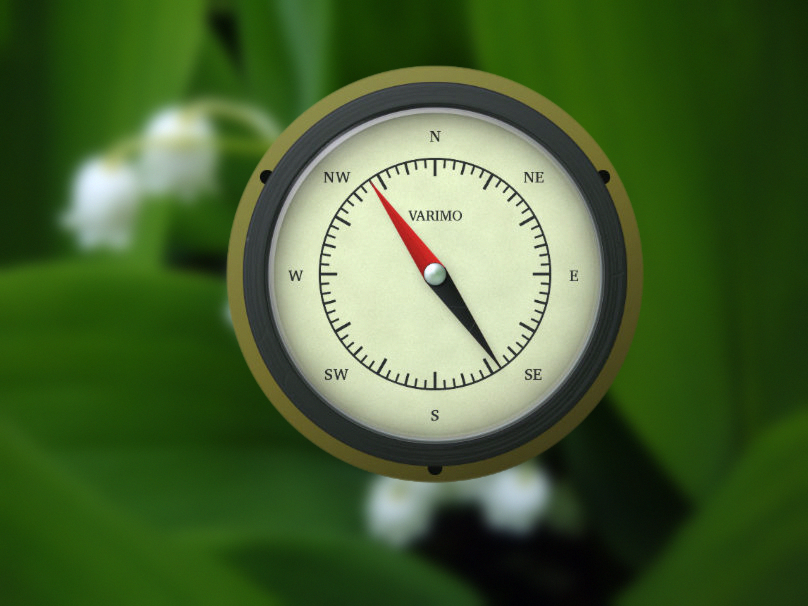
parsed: 325 °
